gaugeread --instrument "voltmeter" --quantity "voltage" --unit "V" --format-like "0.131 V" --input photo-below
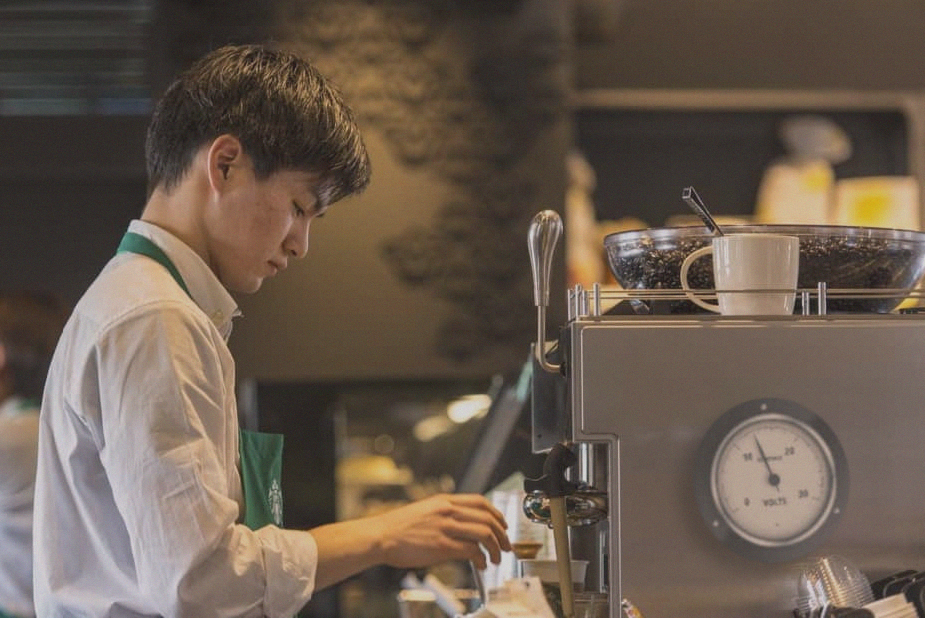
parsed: 13 V
